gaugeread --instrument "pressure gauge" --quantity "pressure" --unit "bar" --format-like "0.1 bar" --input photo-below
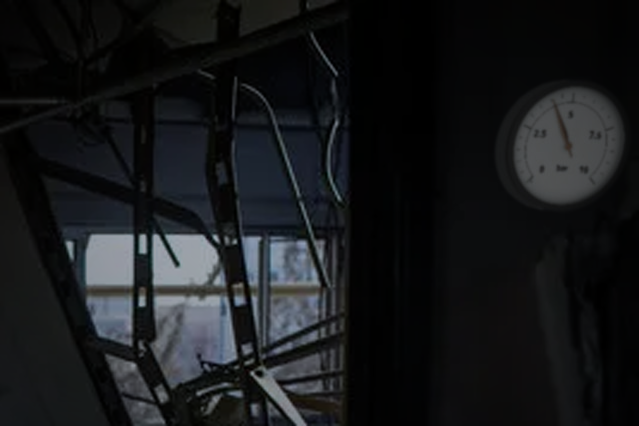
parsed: 4 bar
